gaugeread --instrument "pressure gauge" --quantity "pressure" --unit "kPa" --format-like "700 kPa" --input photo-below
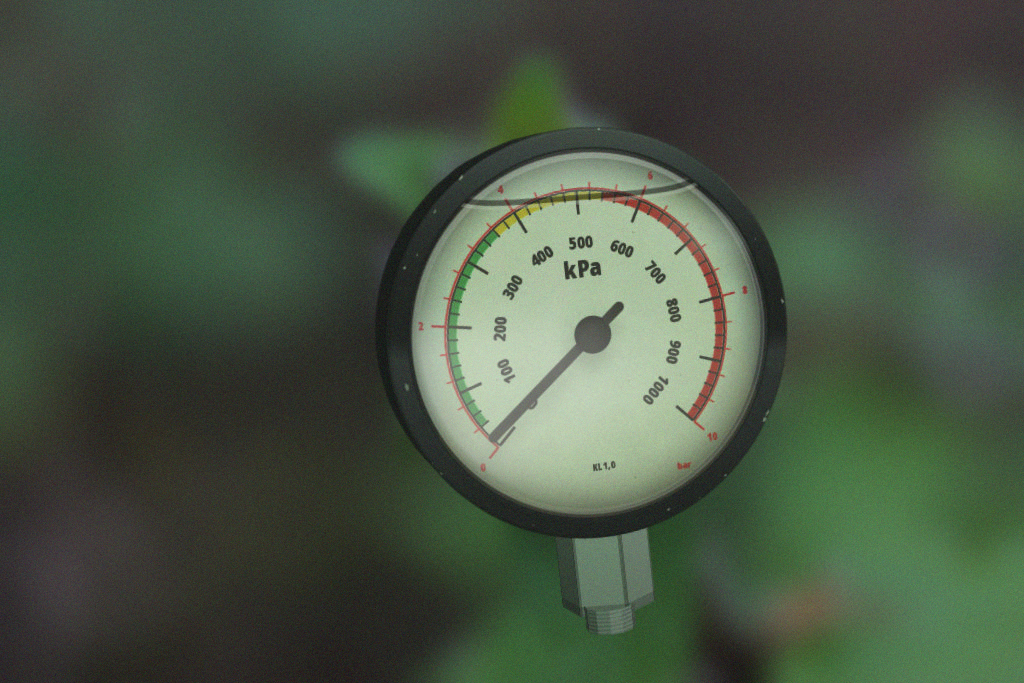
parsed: 20 kPa
